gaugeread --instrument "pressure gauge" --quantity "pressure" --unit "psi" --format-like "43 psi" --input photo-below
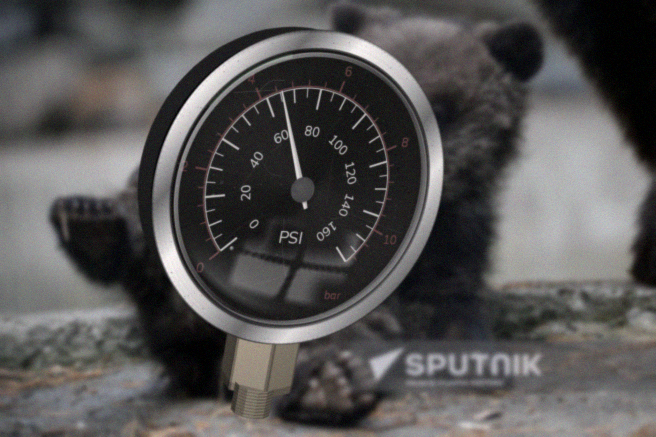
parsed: 65 psi
